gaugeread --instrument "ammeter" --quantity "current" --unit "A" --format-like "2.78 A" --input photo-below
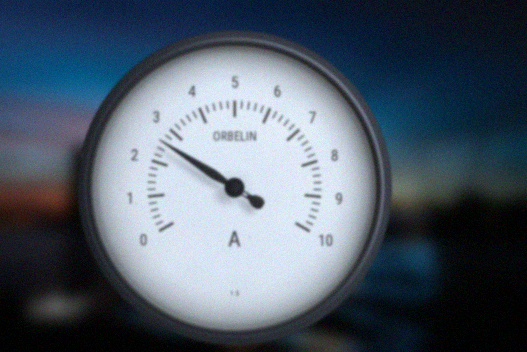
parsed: 2.6 A
